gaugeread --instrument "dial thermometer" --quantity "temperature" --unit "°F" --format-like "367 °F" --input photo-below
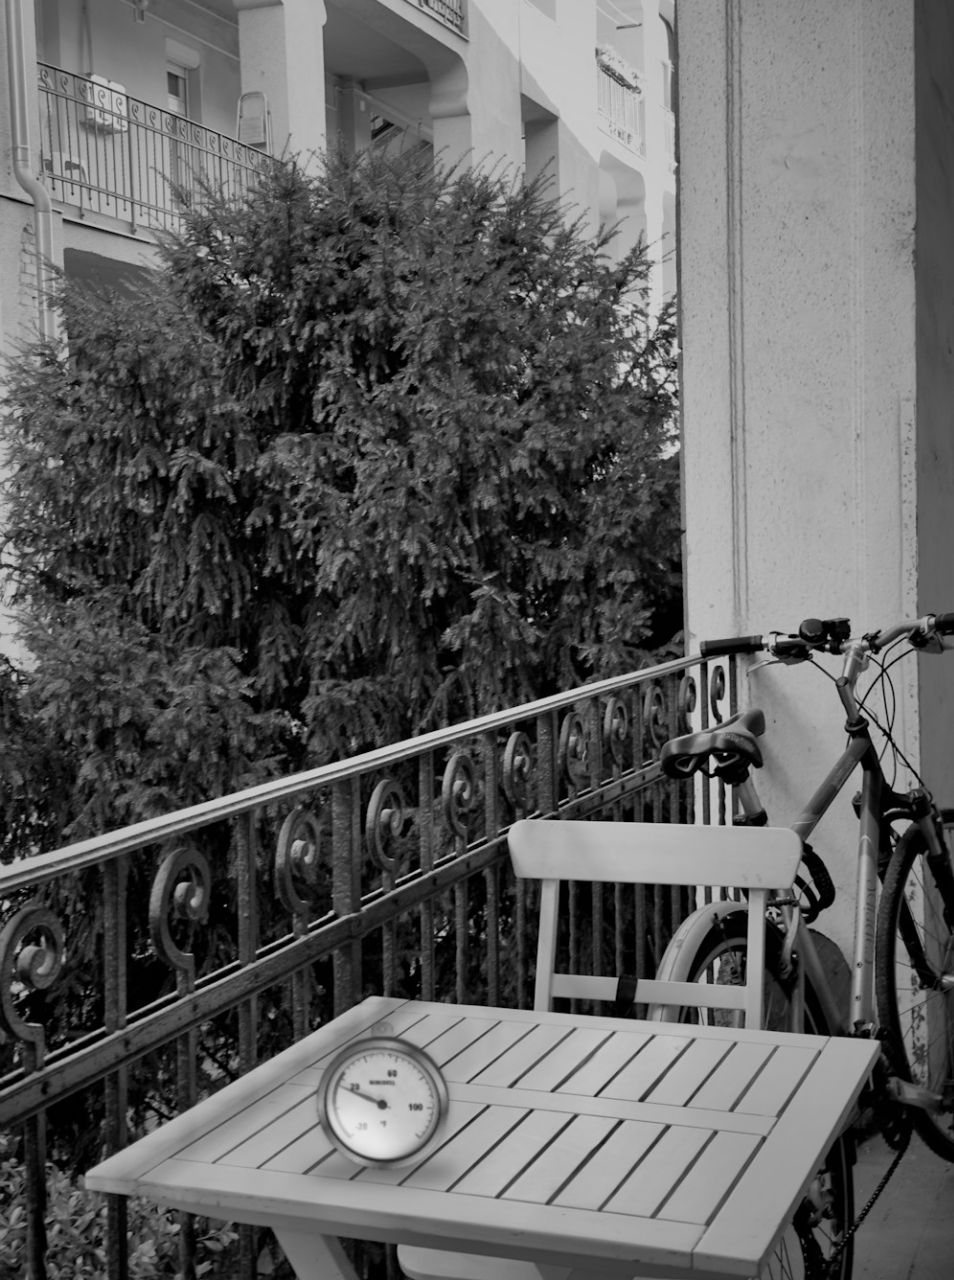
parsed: 16 °F
